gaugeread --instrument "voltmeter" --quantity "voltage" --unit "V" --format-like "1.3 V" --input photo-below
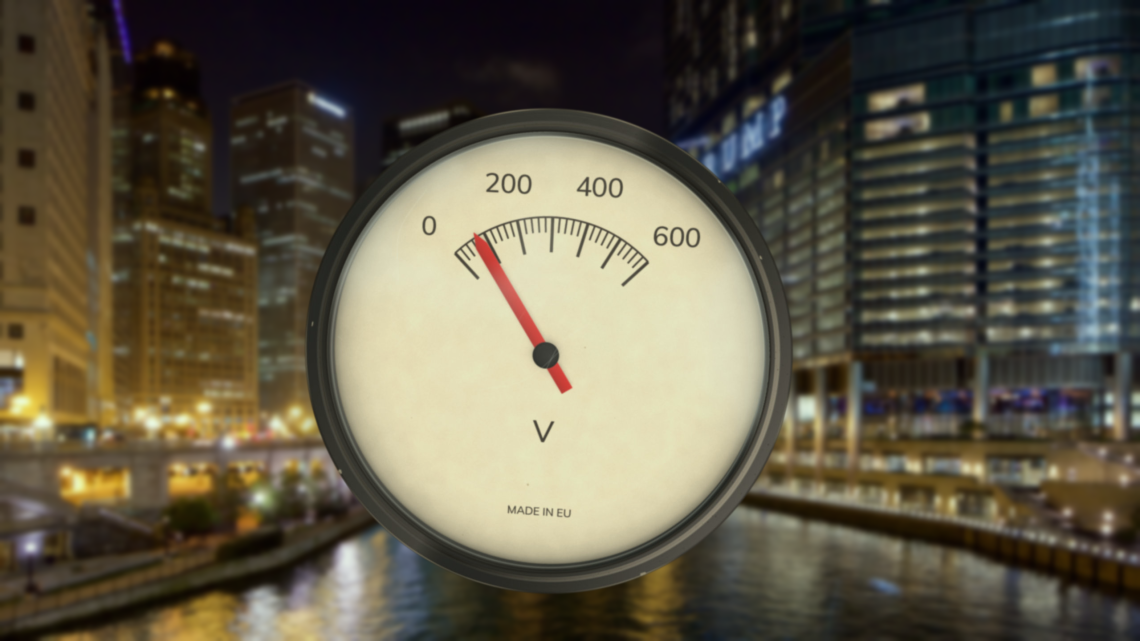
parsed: 80 V
